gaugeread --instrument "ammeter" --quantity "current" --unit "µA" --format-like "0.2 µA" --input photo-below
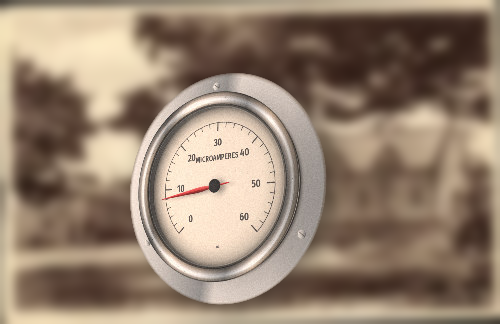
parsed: 8 µA
